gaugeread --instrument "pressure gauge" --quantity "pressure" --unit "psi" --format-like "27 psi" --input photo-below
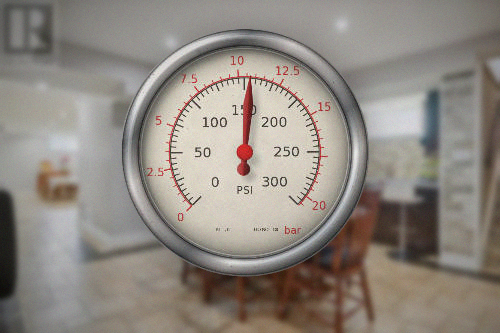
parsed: 155 psi
